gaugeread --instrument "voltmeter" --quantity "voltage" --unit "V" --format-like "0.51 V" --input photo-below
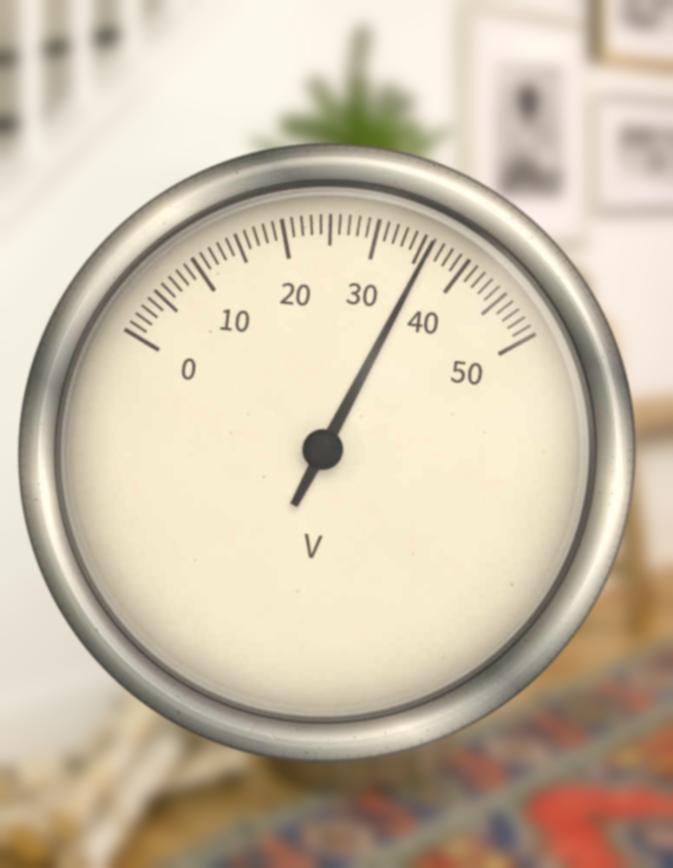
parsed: 36 V
